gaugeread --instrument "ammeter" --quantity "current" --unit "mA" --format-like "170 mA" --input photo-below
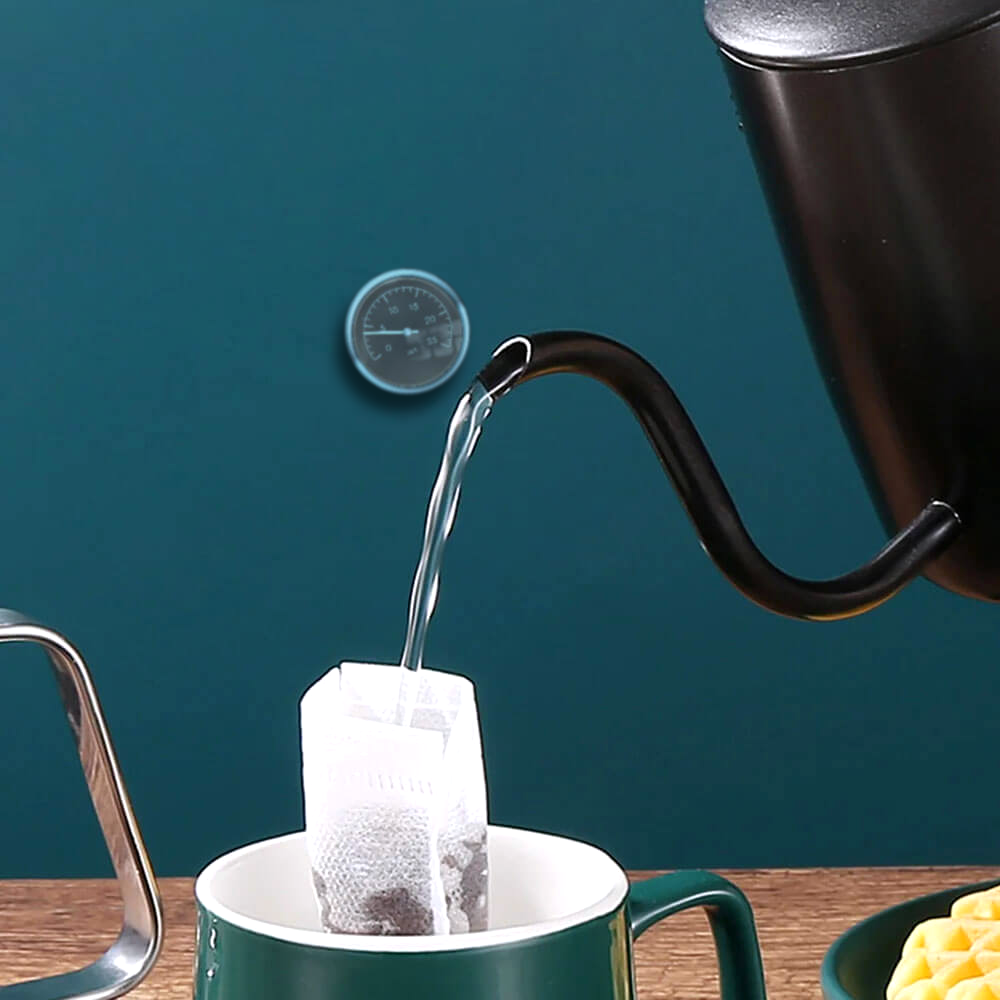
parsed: 4 mA
